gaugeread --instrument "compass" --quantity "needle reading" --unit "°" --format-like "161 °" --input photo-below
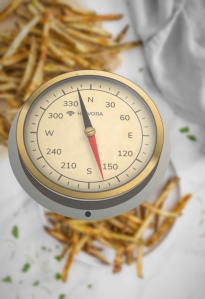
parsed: 165 °
